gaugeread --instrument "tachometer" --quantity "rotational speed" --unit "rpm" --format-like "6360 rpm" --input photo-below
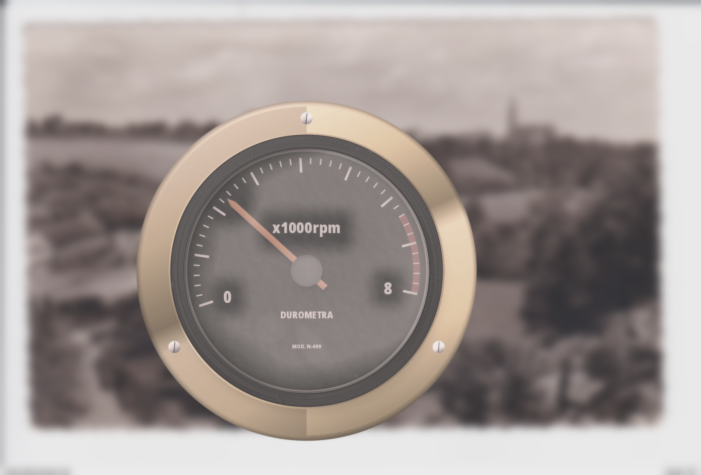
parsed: 2300 rpm
